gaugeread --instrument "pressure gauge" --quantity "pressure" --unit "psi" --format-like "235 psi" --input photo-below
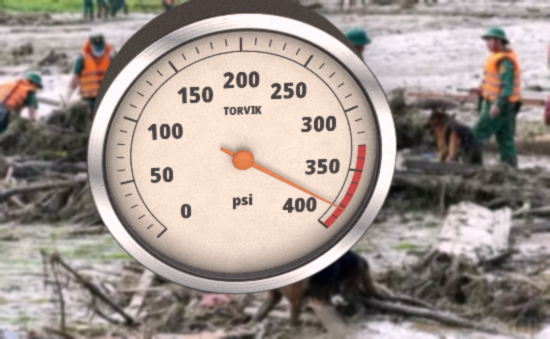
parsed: 380 psi
